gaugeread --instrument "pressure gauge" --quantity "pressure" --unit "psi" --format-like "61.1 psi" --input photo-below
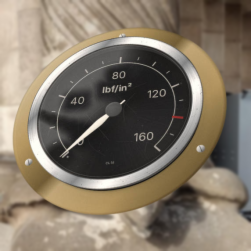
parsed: 0 psi
